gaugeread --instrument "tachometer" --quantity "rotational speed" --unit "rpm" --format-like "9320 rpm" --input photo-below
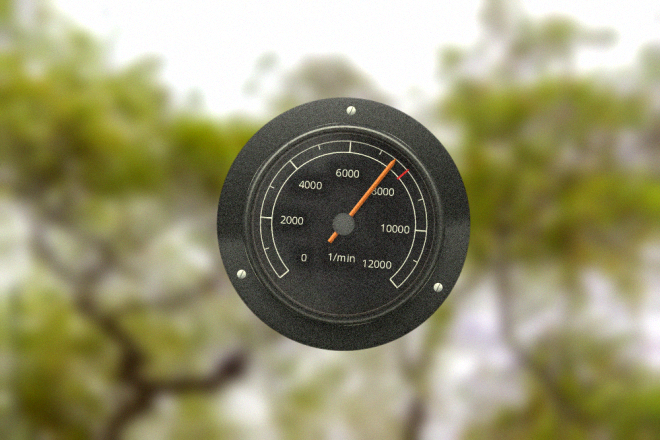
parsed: 7500 rpm
